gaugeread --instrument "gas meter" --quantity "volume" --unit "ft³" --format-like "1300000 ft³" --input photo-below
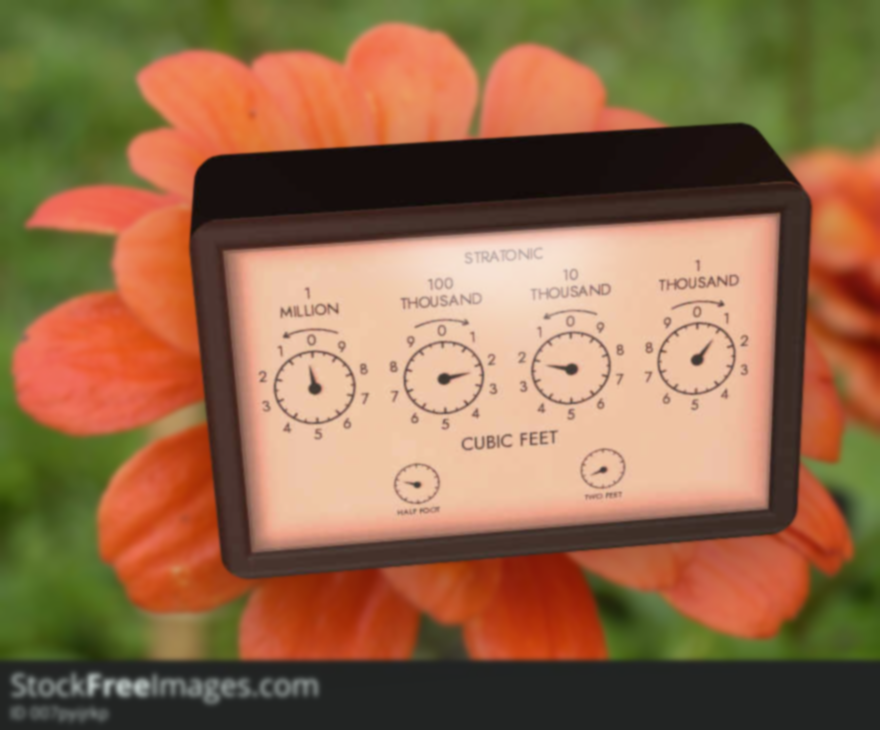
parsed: 22100 ft³
